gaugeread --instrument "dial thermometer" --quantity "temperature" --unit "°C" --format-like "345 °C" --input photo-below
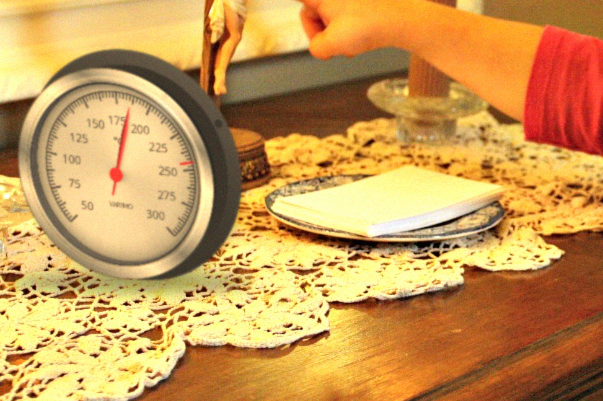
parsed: 187.5 °C
